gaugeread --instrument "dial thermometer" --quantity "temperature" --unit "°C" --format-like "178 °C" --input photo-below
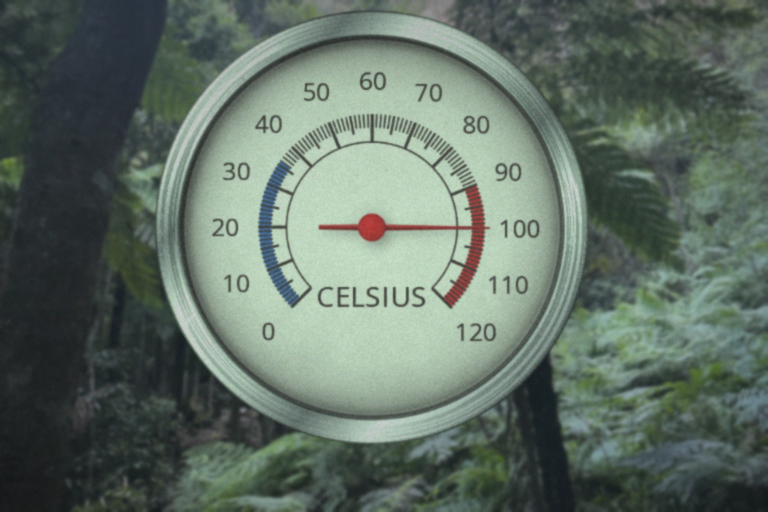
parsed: 100 °C
